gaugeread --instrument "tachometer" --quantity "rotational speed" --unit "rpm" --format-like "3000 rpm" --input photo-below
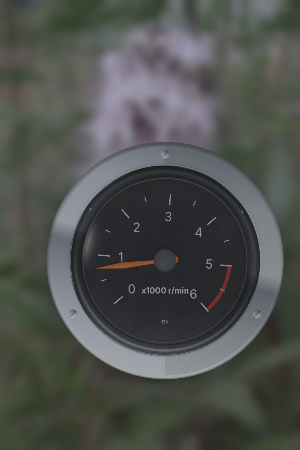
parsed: 750 rpm
